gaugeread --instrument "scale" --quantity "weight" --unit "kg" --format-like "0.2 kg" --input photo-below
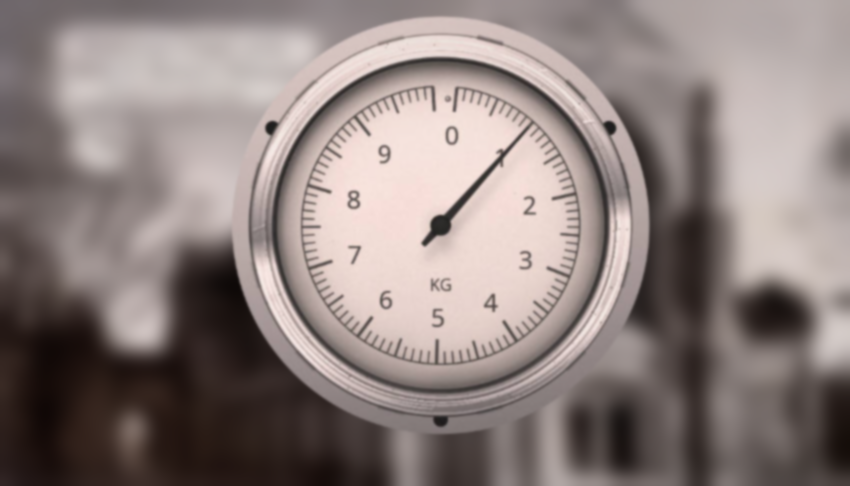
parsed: 1 kg
